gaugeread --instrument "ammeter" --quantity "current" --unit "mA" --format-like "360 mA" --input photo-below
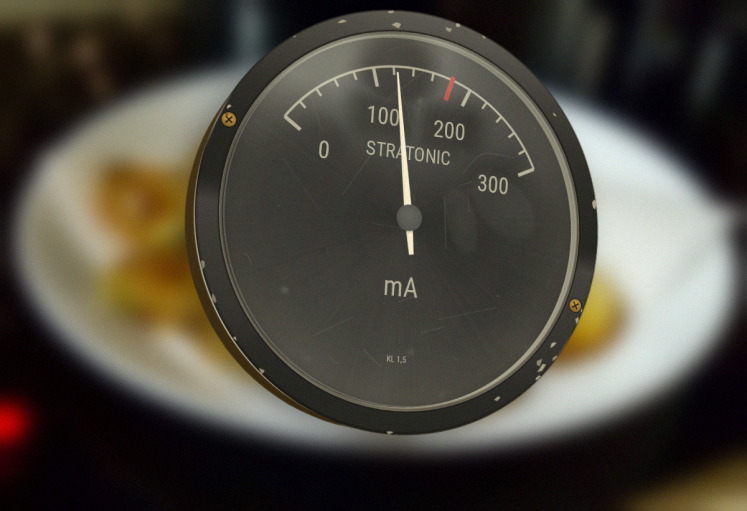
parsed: 120 mA
